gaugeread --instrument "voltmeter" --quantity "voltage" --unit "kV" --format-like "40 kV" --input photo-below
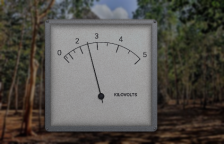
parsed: 2.5 kV
